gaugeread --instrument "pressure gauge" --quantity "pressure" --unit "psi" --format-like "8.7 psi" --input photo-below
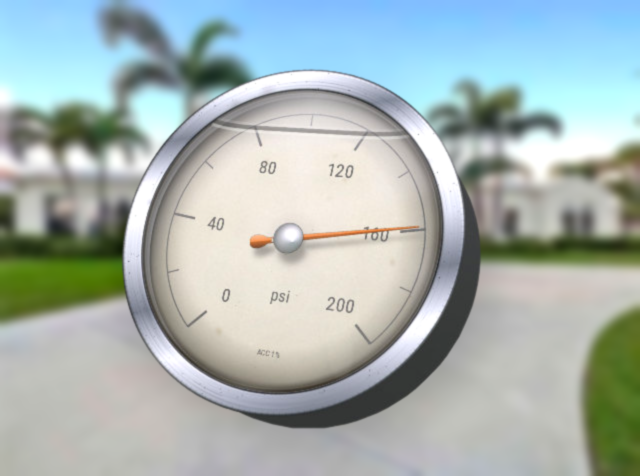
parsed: 160 psi
